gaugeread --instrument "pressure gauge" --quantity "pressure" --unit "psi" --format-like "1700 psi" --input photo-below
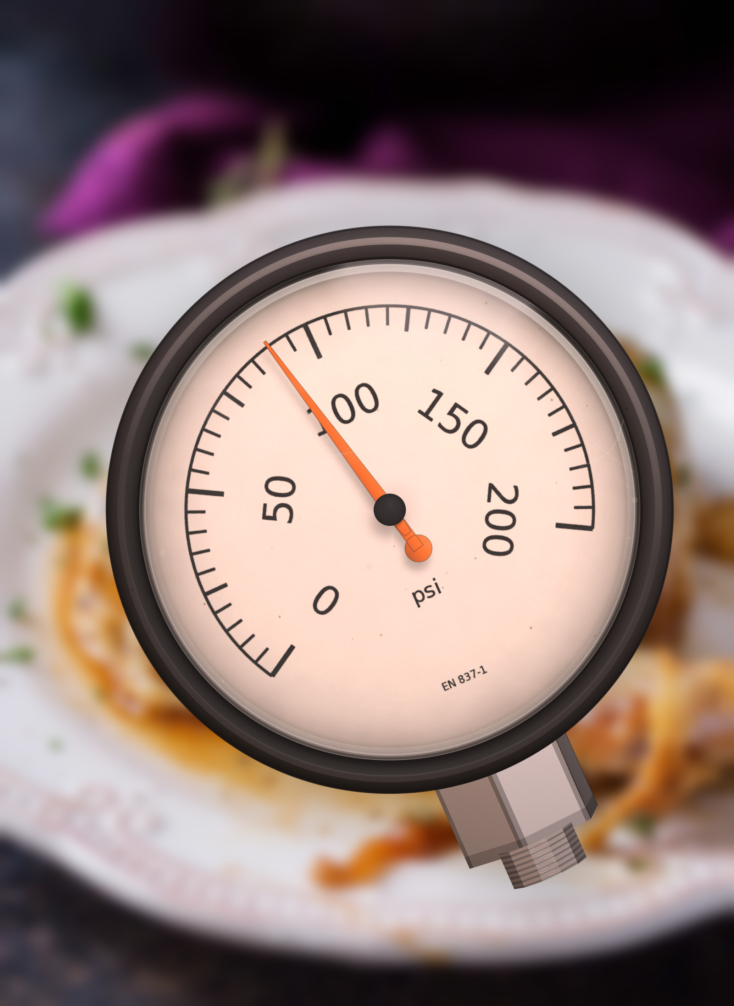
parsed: 90 psi
